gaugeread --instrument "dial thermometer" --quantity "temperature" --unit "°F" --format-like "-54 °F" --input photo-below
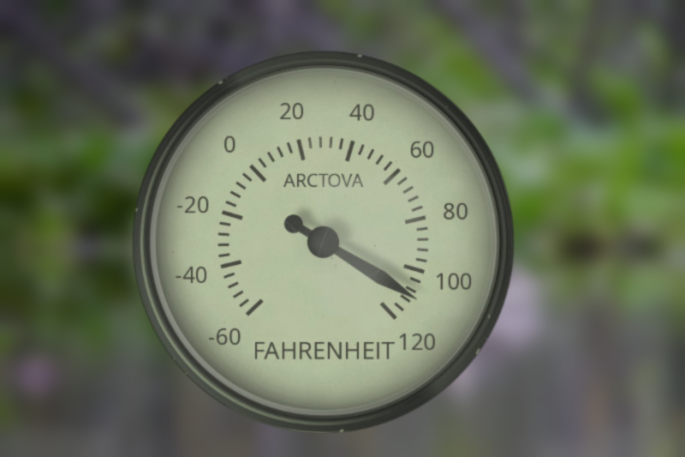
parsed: 110 °F
